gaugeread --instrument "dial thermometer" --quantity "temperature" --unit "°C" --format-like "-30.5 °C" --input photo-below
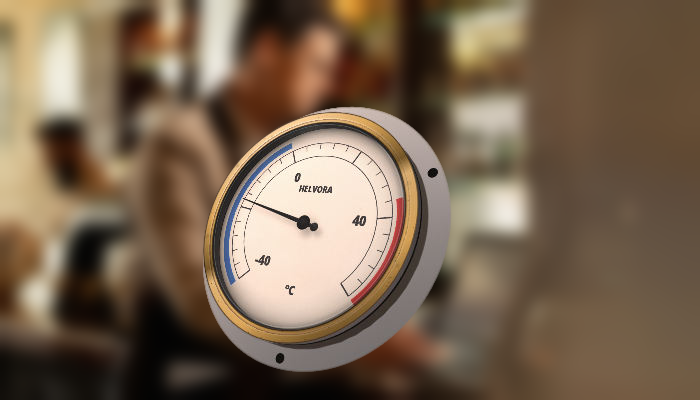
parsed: -18 °C
